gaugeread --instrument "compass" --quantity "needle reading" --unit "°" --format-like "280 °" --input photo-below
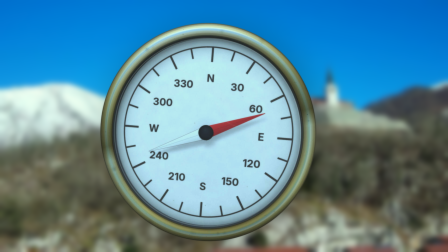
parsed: 67.5 °
